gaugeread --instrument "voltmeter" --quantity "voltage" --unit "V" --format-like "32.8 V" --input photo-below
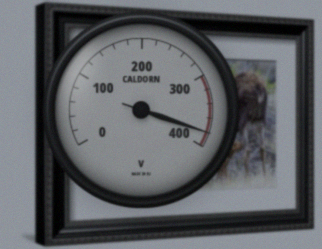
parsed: 380 V
